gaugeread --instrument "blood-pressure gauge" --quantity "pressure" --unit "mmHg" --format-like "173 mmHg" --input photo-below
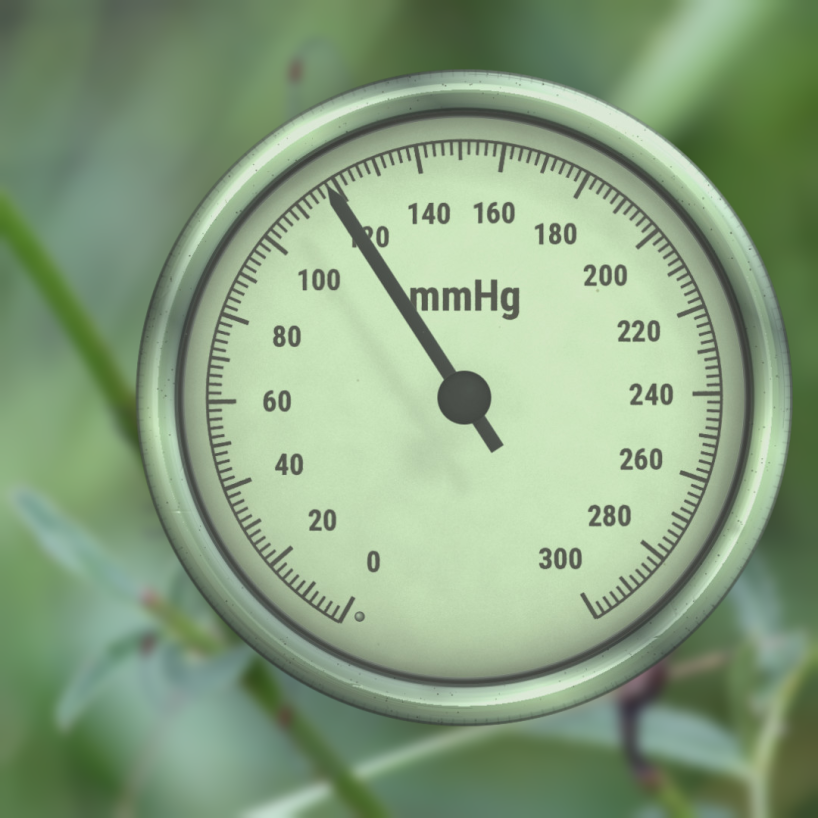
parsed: 118 mmHg
